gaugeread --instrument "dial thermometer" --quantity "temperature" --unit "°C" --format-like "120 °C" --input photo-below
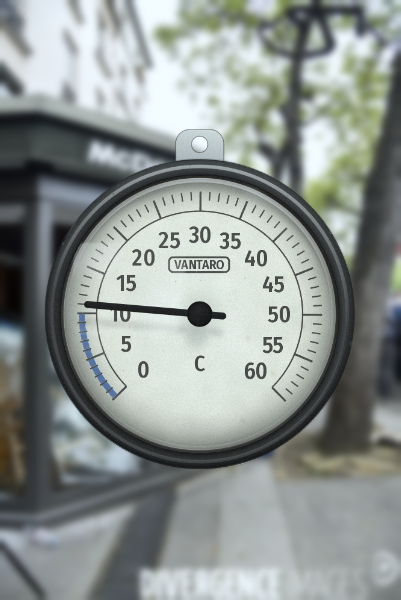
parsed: 11 °C
